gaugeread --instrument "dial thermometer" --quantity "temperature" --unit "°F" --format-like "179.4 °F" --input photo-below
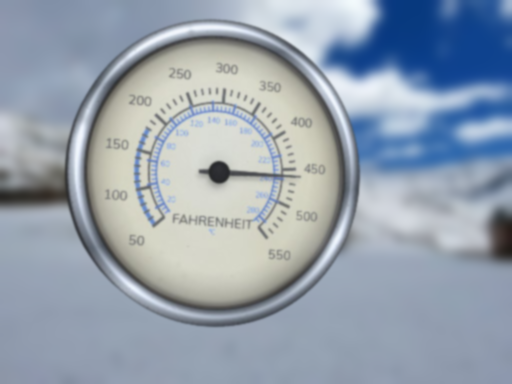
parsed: 460 °F
